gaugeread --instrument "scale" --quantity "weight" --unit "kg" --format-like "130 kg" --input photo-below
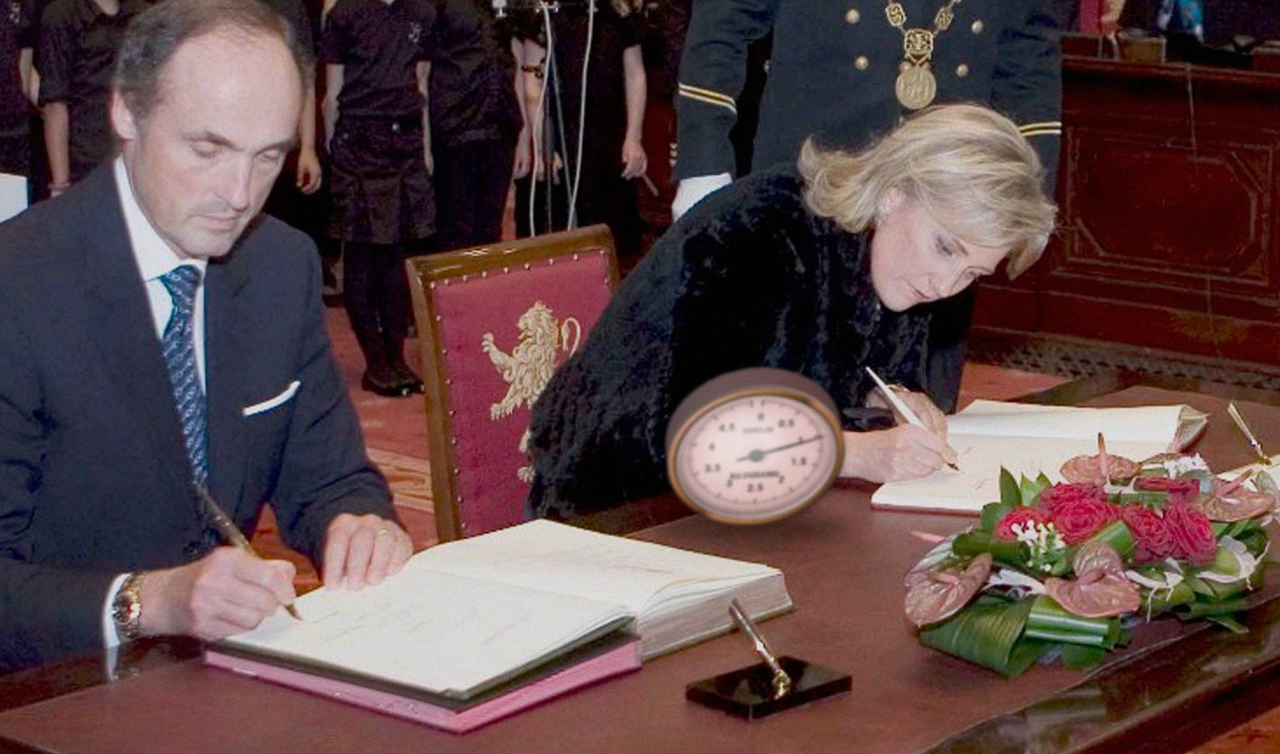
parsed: 1 kg
